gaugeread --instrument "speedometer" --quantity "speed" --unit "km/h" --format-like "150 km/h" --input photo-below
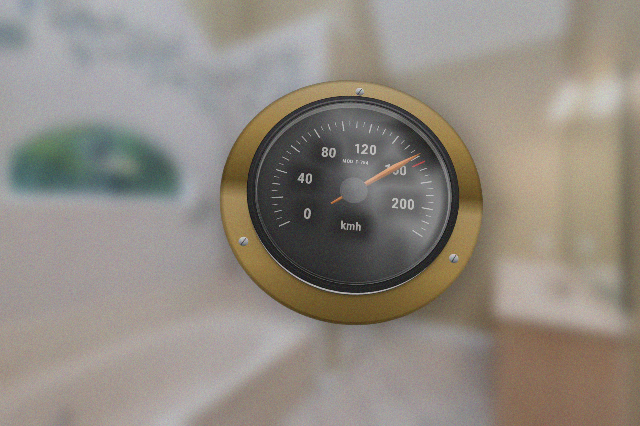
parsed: 160 km/h
